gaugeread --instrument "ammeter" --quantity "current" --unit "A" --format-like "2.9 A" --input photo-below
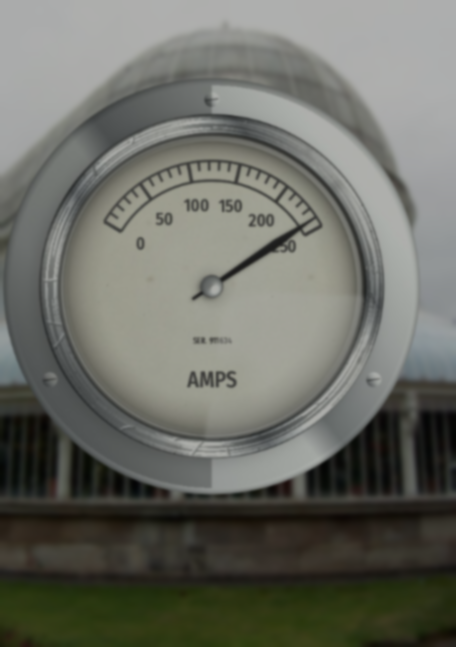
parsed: 240 A
